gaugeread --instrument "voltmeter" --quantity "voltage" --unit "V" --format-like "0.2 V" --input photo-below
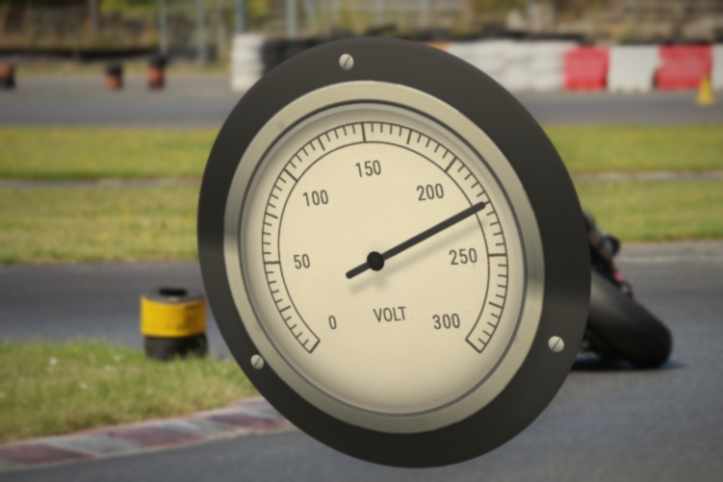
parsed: 225 V
